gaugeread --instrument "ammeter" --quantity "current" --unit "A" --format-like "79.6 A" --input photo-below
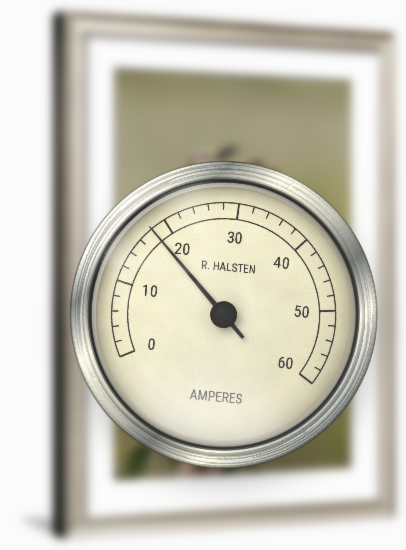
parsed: 18 A
